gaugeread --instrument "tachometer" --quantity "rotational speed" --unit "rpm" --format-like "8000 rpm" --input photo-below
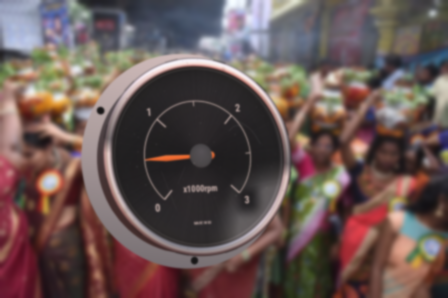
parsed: 500 rpm
